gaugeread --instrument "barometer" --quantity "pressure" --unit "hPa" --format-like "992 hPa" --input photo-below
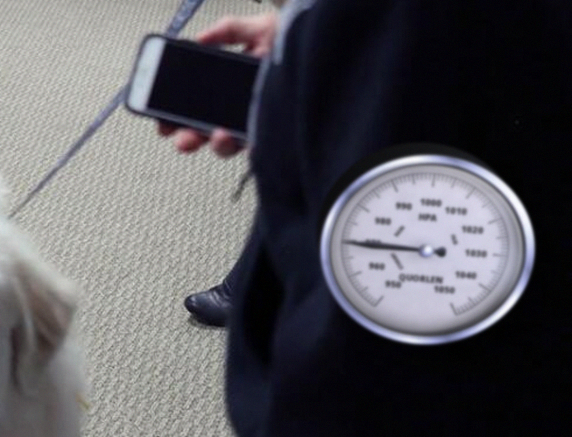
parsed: 970 hPa
